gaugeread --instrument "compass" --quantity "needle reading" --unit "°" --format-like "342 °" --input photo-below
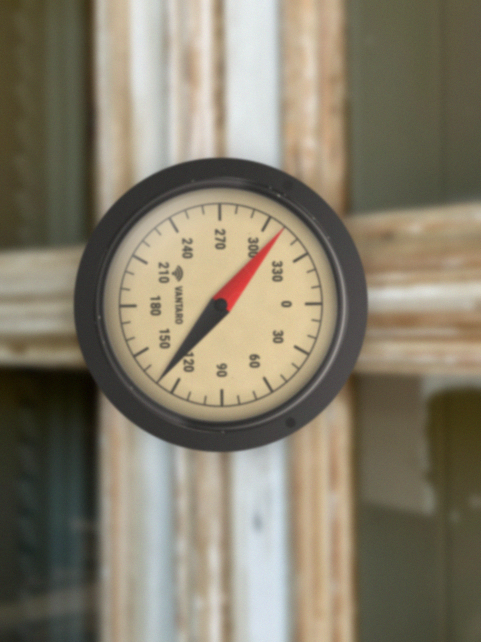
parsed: 310 °
